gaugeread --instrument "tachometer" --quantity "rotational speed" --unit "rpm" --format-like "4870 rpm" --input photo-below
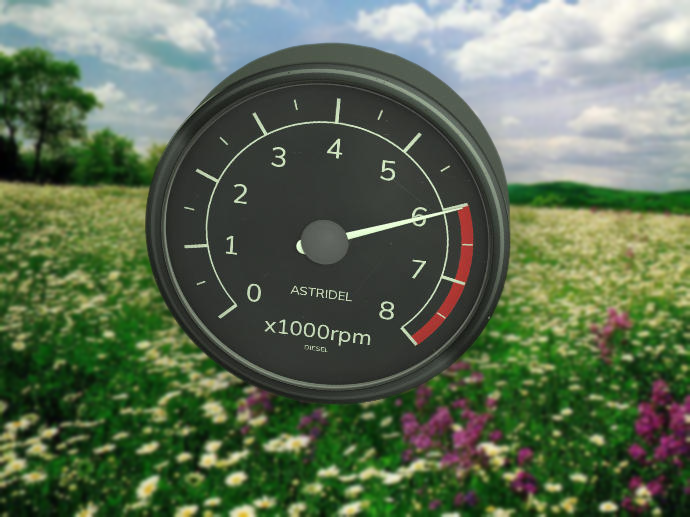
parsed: 6000 rpm
